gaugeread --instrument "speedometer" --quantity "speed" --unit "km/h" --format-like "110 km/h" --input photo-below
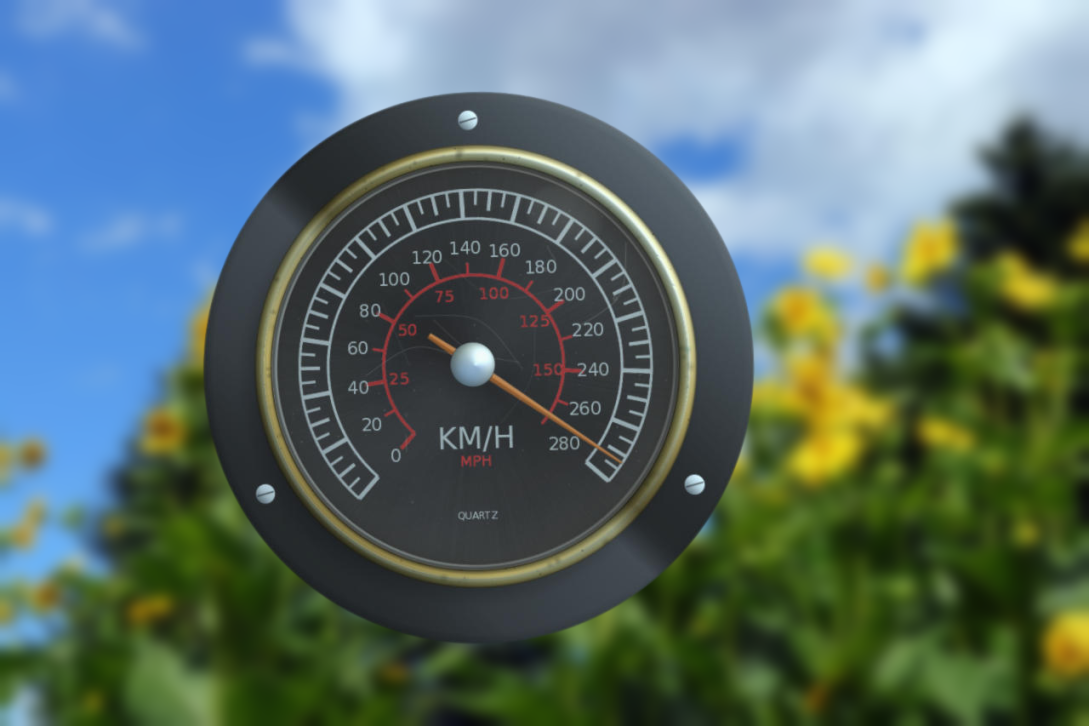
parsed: 272.5 km/h
